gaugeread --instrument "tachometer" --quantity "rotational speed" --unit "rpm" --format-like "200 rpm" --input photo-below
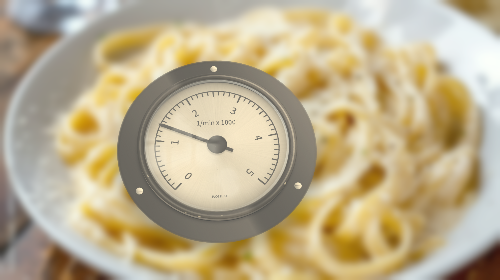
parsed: 1300 rpm
